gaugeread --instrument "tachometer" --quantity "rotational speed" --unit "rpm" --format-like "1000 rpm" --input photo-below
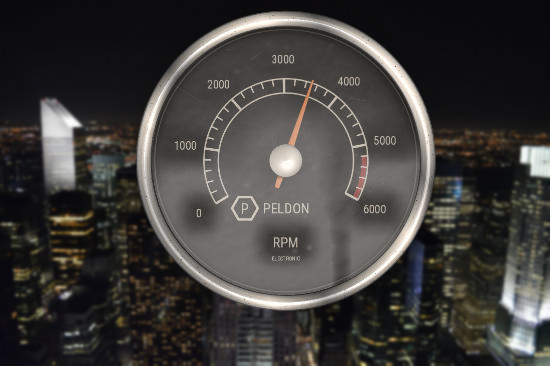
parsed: 3500 rpm
